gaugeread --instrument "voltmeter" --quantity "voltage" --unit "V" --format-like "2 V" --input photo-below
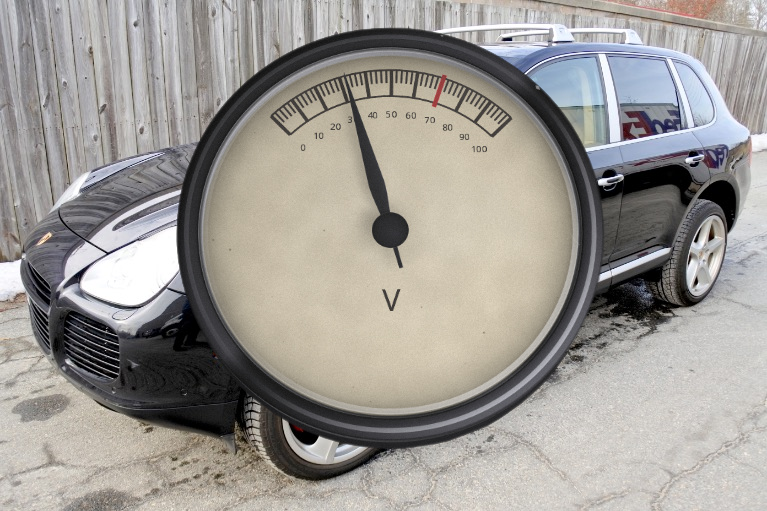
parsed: 32 V
